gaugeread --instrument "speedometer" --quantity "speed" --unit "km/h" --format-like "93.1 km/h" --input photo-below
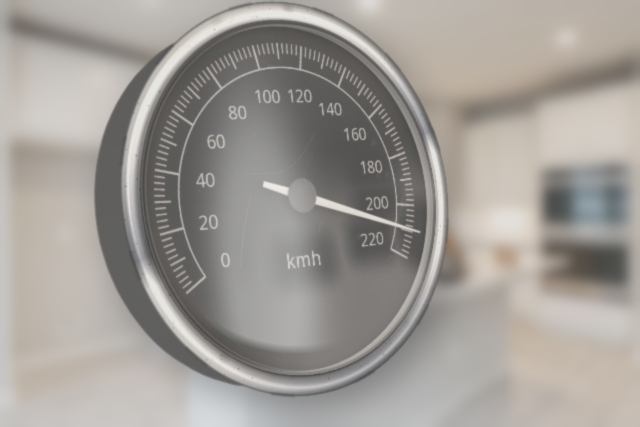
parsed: 210 km/h
